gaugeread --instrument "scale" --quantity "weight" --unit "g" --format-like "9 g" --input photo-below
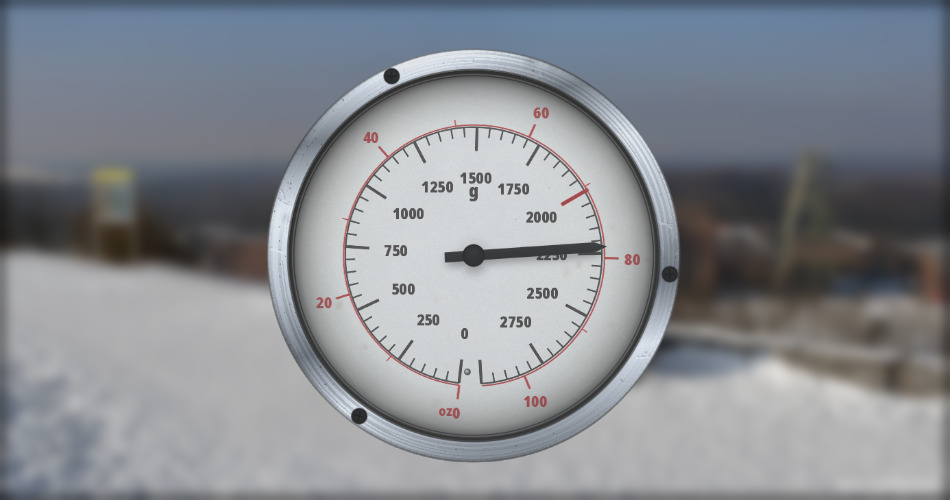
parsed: 2225 g
